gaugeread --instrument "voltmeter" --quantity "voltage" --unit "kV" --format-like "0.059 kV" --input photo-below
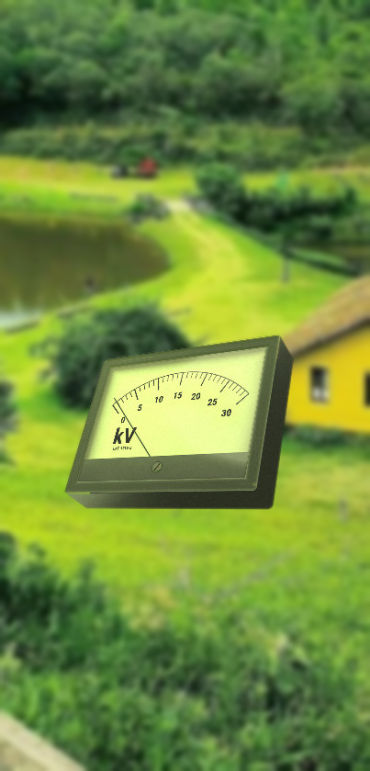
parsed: 1 kV
